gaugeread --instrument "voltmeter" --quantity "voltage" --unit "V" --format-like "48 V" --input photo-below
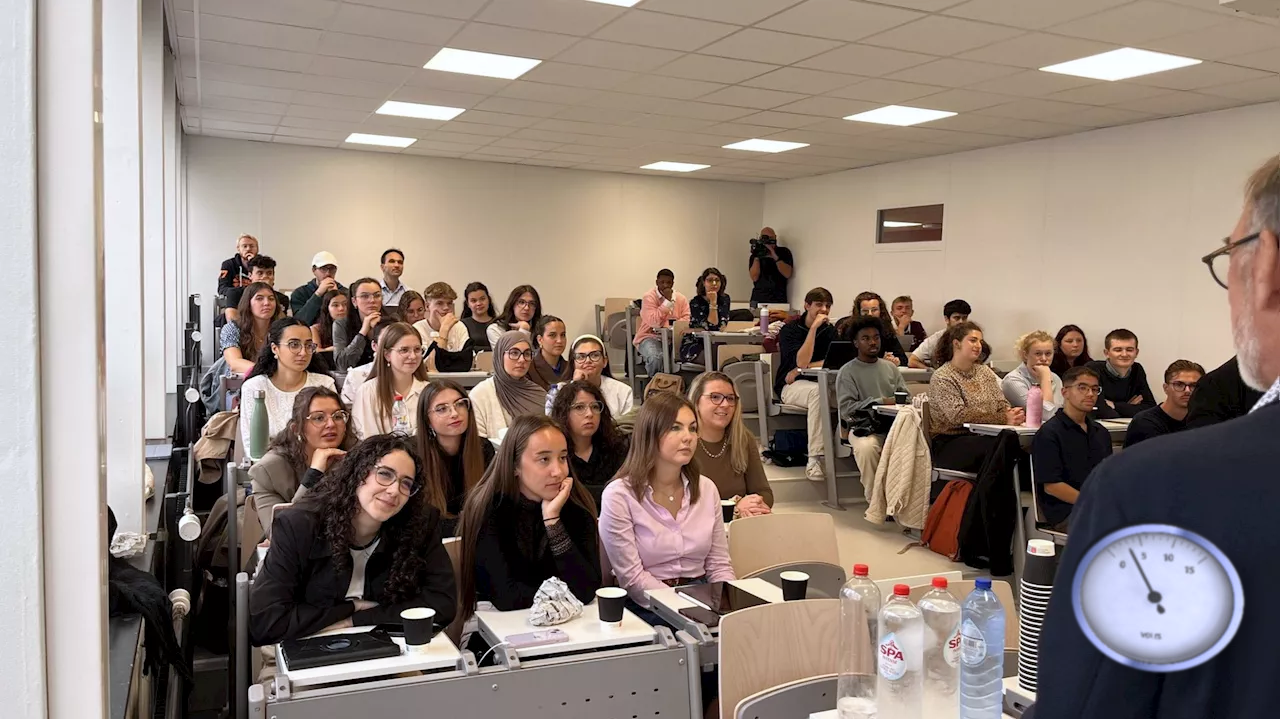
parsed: 3 V
